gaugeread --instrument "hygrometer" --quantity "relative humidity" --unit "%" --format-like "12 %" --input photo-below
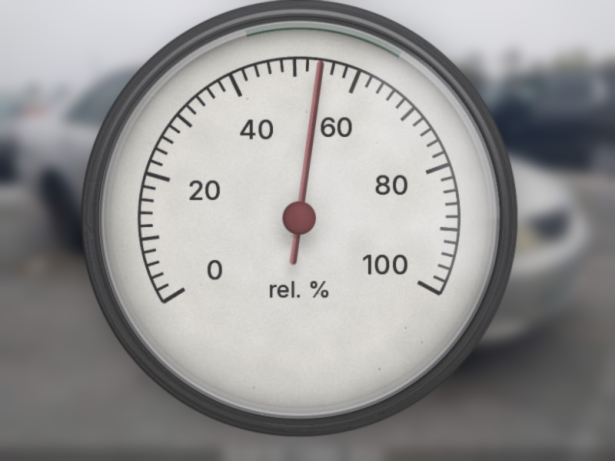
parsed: 54 %
